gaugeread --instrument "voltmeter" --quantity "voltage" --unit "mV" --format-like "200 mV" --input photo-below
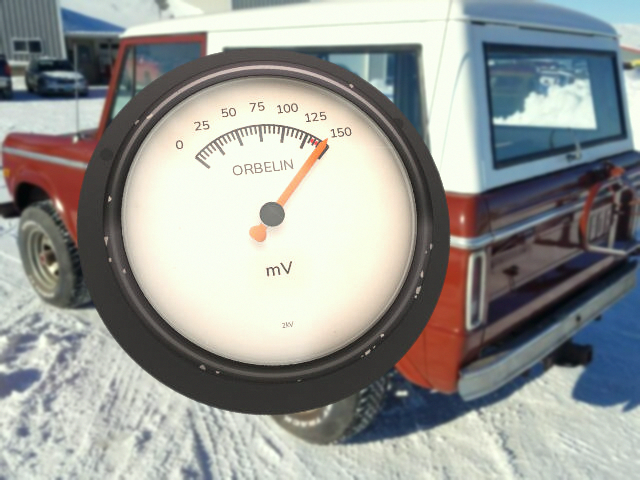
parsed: 145 mV
